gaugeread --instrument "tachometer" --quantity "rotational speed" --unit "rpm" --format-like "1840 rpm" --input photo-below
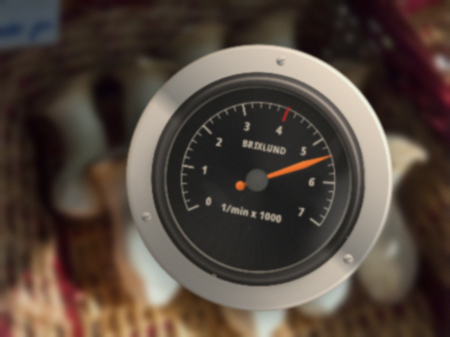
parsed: 5400 rpm
